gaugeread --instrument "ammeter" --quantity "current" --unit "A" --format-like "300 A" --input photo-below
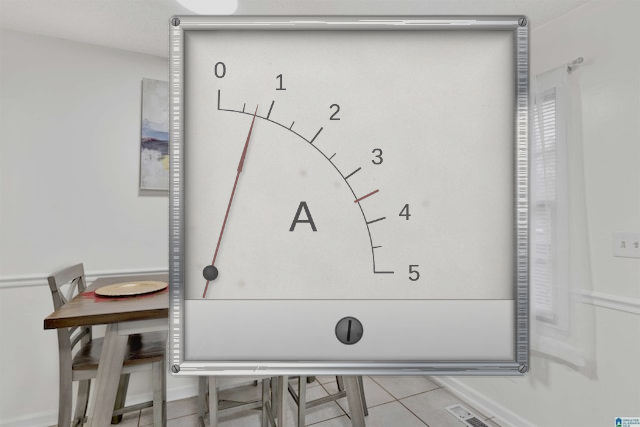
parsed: 0.75 A
